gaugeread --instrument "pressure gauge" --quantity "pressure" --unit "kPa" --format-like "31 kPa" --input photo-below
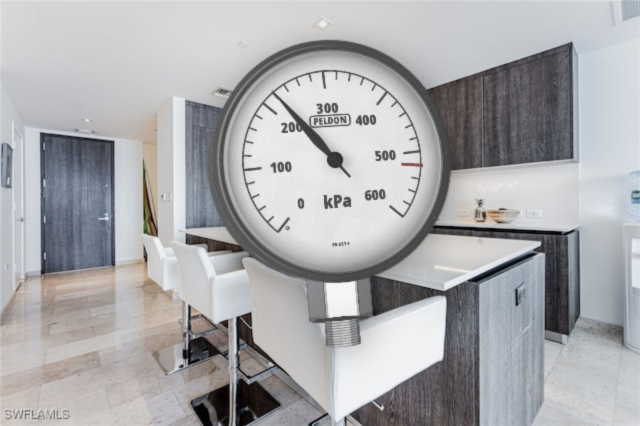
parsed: 220 kPa
